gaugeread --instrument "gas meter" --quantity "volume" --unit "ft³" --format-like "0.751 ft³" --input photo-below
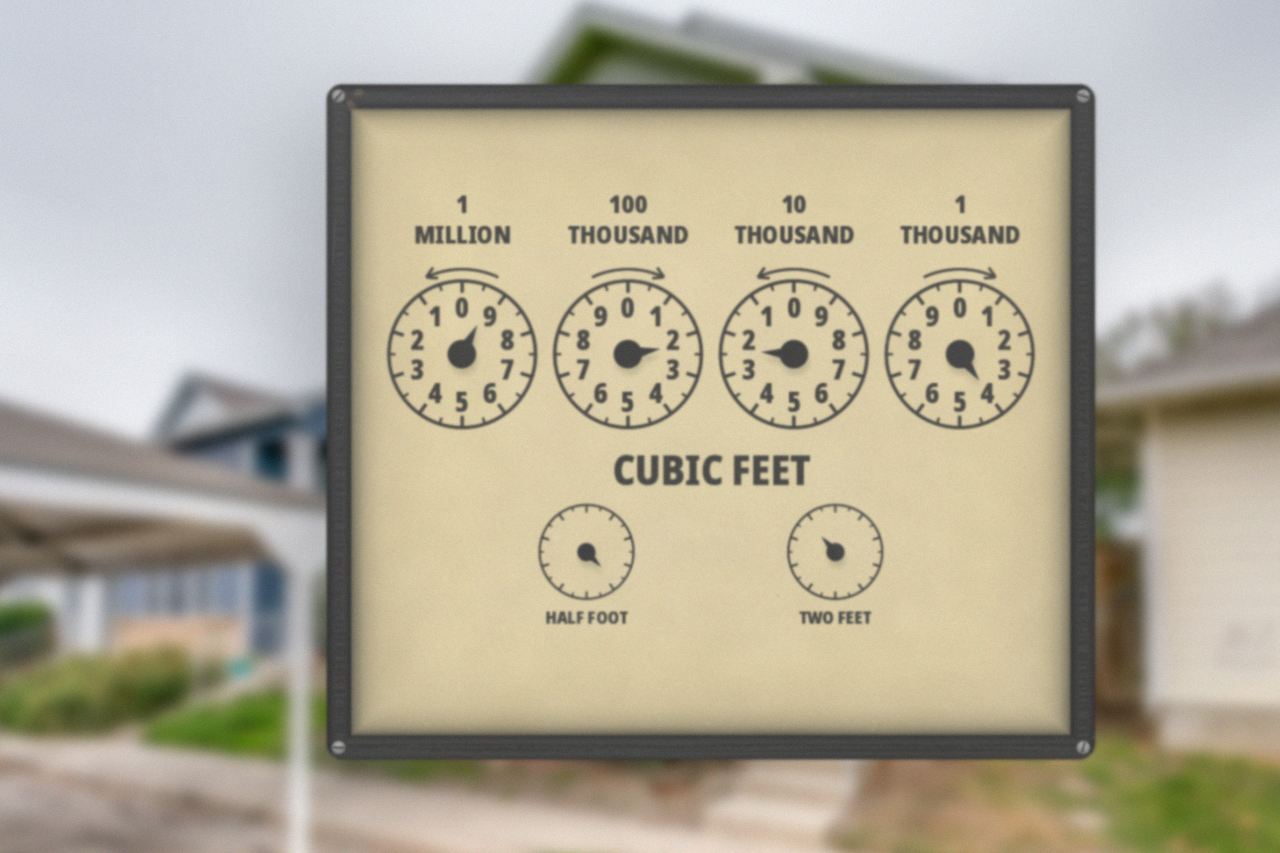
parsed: 922400 ft³
